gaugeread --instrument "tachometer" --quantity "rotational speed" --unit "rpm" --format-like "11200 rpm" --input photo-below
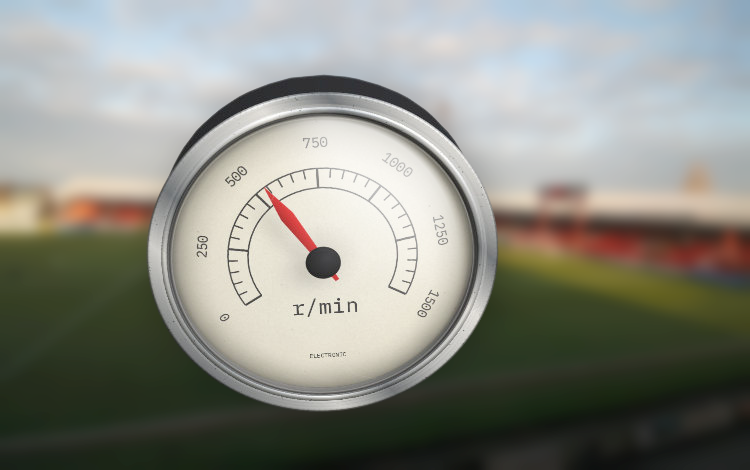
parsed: 550 rpm
